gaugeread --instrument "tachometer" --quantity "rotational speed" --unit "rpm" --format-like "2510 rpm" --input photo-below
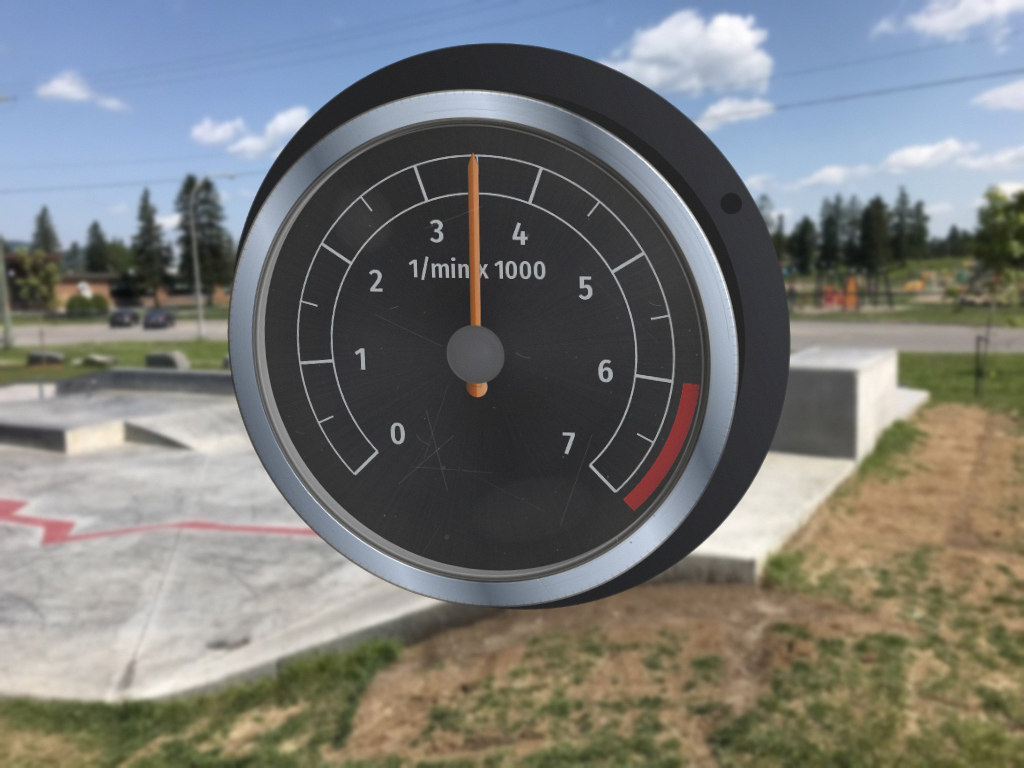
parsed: 3500 rpm
